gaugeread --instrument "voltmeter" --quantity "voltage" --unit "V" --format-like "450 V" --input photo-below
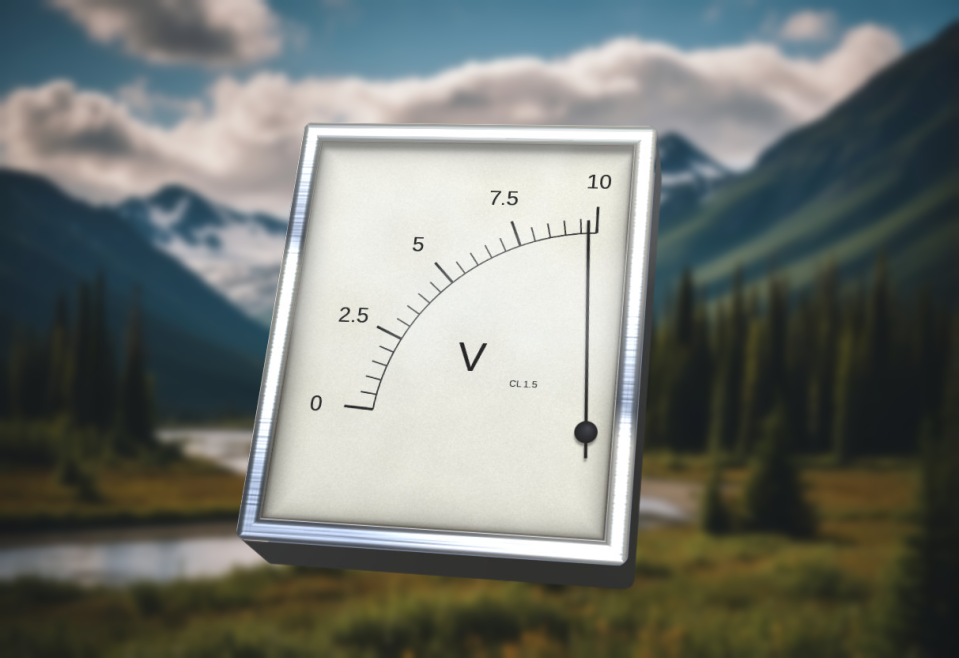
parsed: 9.75 V
